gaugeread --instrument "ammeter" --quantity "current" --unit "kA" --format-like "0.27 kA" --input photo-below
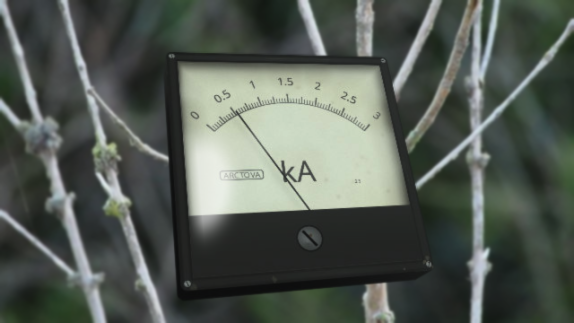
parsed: 0.5 kA
